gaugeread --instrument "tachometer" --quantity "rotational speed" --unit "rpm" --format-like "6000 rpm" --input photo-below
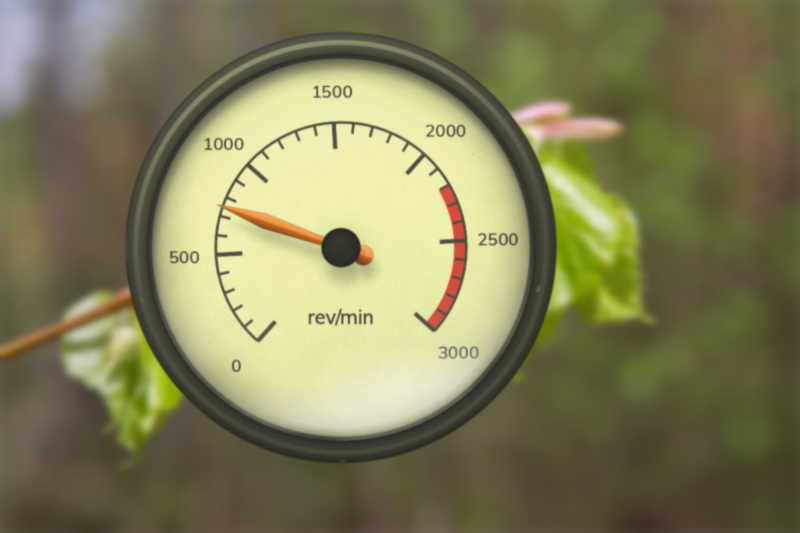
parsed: 750 rpm
